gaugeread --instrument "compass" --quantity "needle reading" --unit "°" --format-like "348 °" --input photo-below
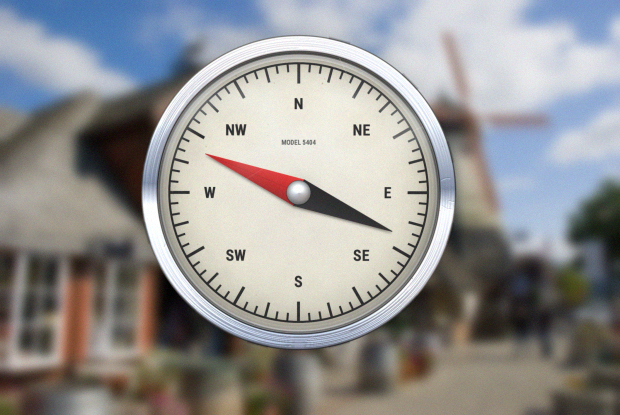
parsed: 292.5 °
